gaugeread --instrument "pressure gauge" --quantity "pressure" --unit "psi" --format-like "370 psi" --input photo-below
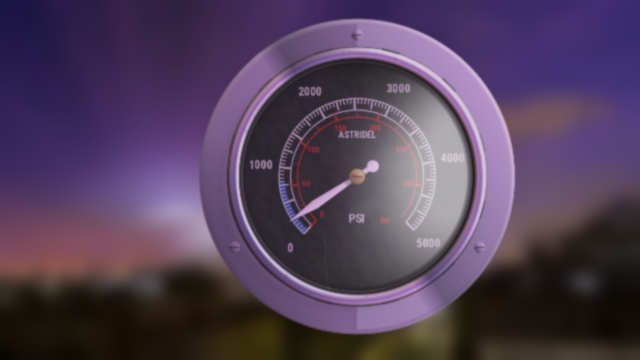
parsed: 250 psi
